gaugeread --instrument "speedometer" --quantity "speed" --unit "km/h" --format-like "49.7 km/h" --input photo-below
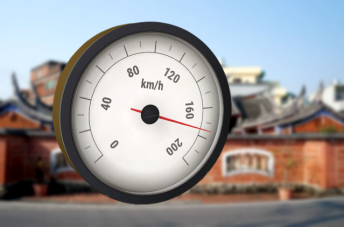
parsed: 175 km/h
